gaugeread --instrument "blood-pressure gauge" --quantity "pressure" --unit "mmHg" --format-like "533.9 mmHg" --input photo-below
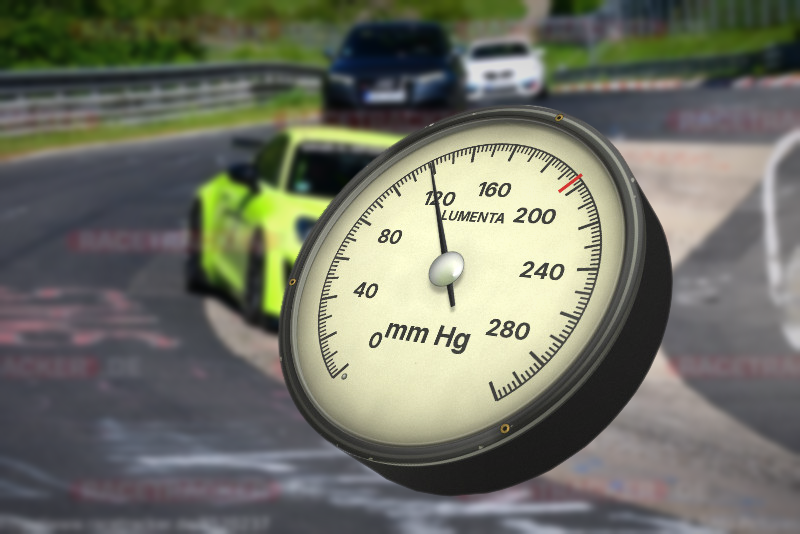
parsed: 120 mmHg
